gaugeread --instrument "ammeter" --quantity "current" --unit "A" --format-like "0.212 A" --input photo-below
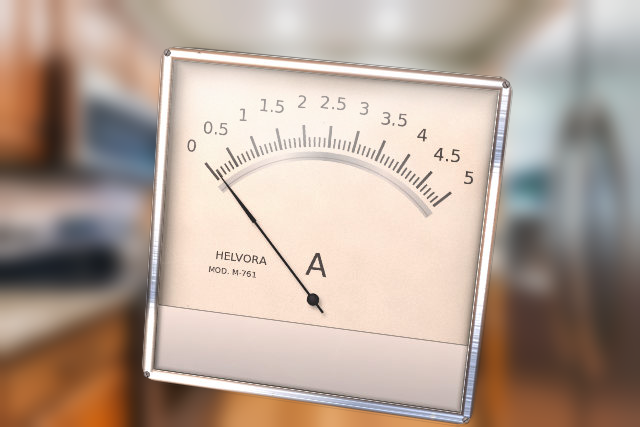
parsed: 0.1 A
